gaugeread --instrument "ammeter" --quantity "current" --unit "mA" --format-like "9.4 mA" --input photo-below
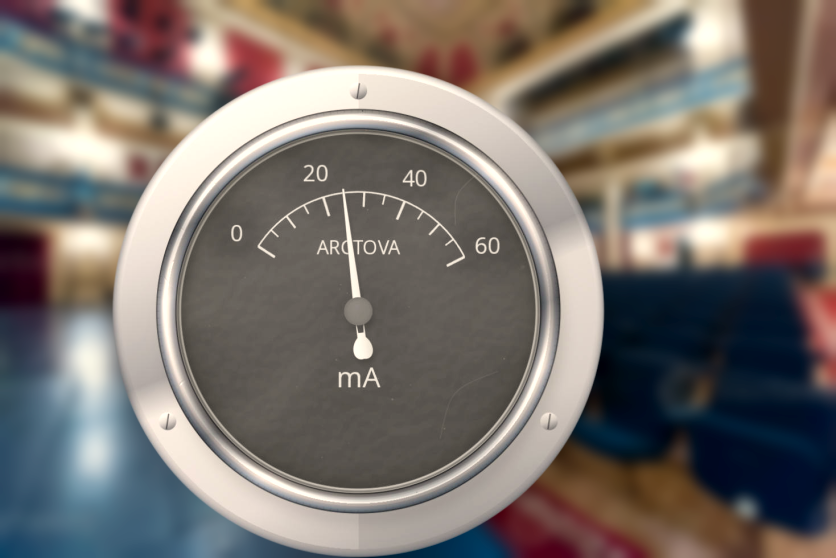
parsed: 25 mA
